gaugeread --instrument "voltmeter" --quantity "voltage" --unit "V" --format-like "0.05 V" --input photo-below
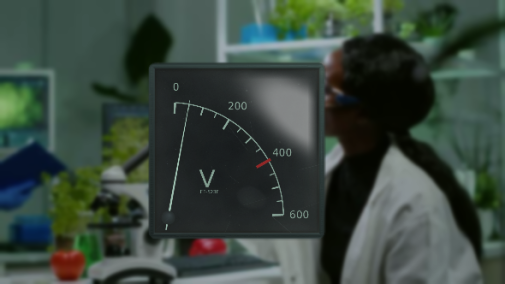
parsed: 50 V
